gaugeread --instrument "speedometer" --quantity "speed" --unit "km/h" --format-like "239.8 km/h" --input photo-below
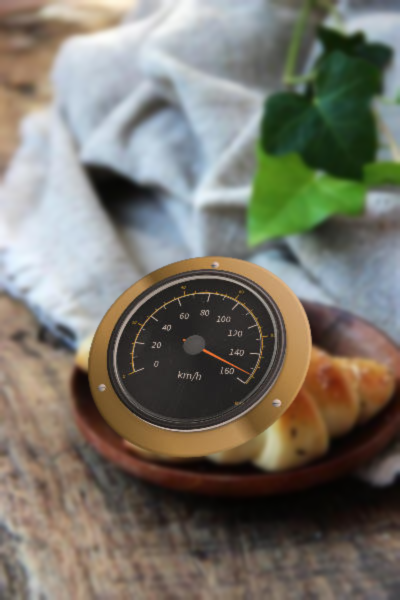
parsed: 155 km/h
